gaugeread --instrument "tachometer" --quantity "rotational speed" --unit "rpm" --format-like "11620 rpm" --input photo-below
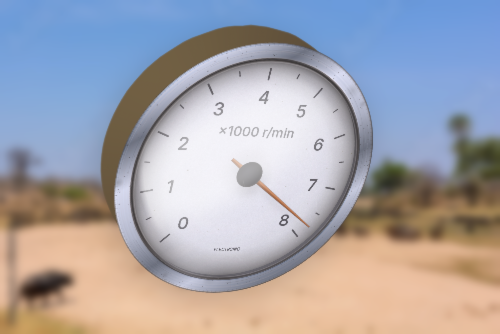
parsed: 7750 rpm
